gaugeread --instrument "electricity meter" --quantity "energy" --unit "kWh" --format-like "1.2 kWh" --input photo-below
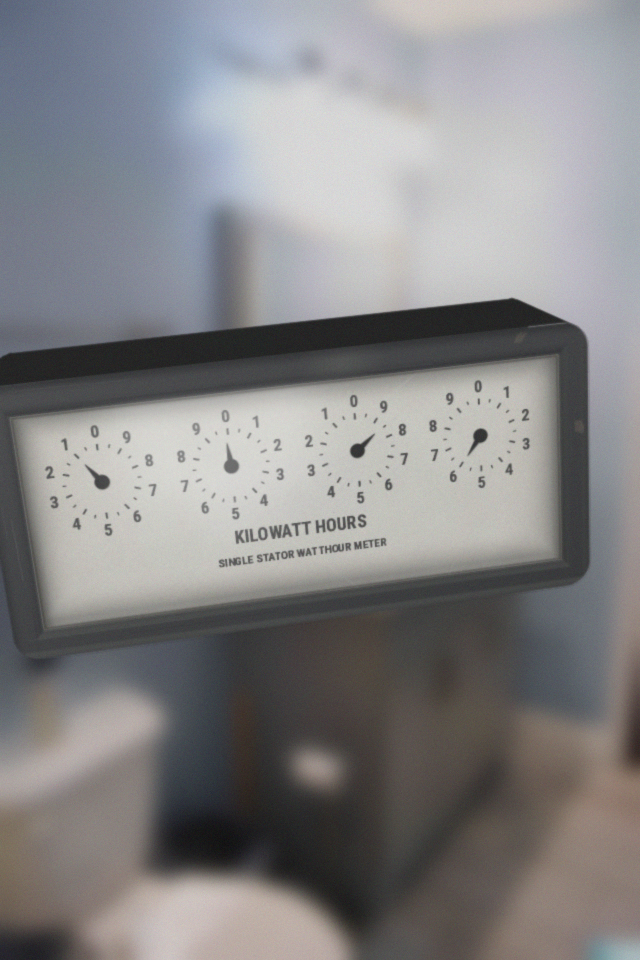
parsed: 986 kWh
